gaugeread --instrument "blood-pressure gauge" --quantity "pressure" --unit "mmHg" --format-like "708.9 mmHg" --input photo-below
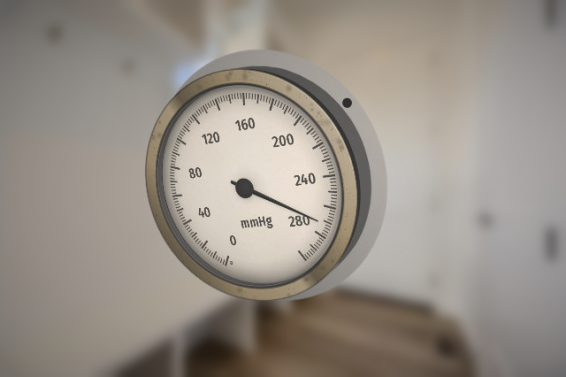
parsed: 270 mmHg
